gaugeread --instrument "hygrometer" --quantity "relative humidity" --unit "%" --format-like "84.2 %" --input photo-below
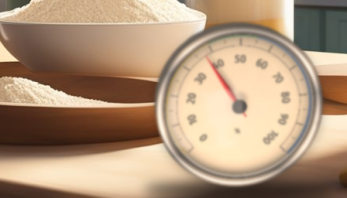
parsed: 37.5 %
